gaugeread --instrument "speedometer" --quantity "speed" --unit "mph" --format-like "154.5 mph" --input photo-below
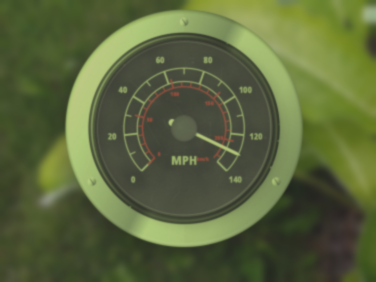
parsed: 130 mph
